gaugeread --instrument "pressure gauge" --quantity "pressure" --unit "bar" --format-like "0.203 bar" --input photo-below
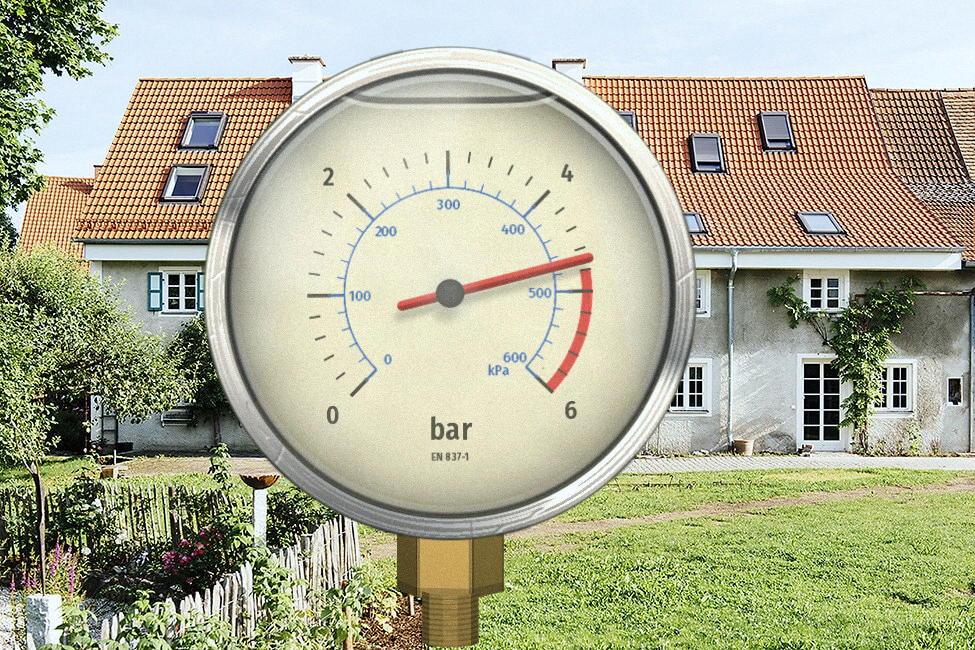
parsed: 4.7 bar
